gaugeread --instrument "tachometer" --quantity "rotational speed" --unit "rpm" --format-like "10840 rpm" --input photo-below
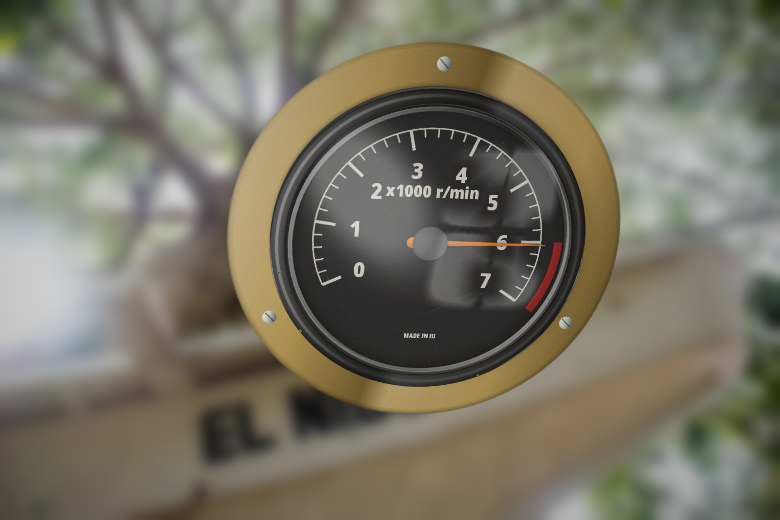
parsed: 6000 rpm
